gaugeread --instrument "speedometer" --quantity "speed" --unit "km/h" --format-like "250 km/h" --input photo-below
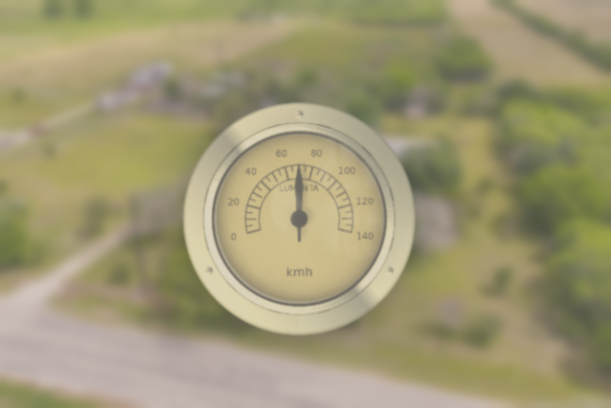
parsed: 70 km/h
